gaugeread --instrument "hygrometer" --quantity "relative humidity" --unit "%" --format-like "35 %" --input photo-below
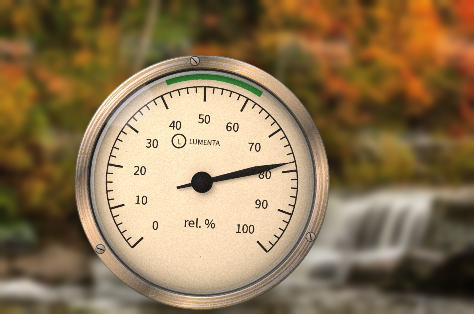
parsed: 78 %
